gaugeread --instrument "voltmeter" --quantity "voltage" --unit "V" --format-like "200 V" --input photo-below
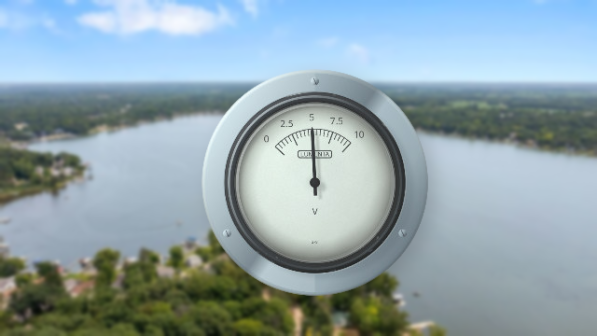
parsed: 5 V
